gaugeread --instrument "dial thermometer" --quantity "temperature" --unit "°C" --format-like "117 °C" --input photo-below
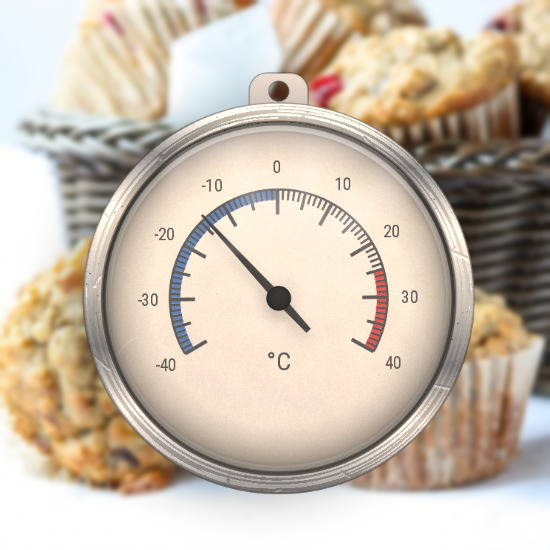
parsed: -14 °C
